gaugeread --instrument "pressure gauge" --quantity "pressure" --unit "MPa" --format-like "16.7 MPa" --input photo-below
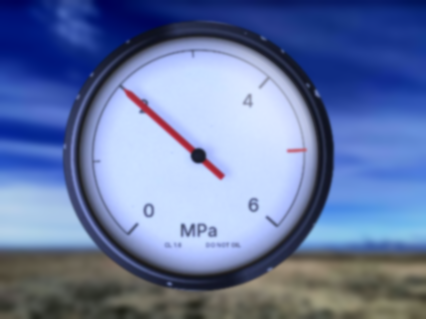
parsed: 2 MPa
